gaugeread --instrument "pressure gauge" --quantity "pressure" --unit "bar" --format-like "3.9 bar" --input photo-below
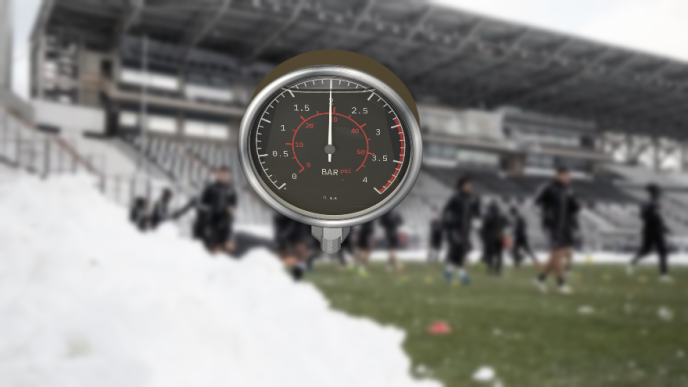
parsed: 2 bar
